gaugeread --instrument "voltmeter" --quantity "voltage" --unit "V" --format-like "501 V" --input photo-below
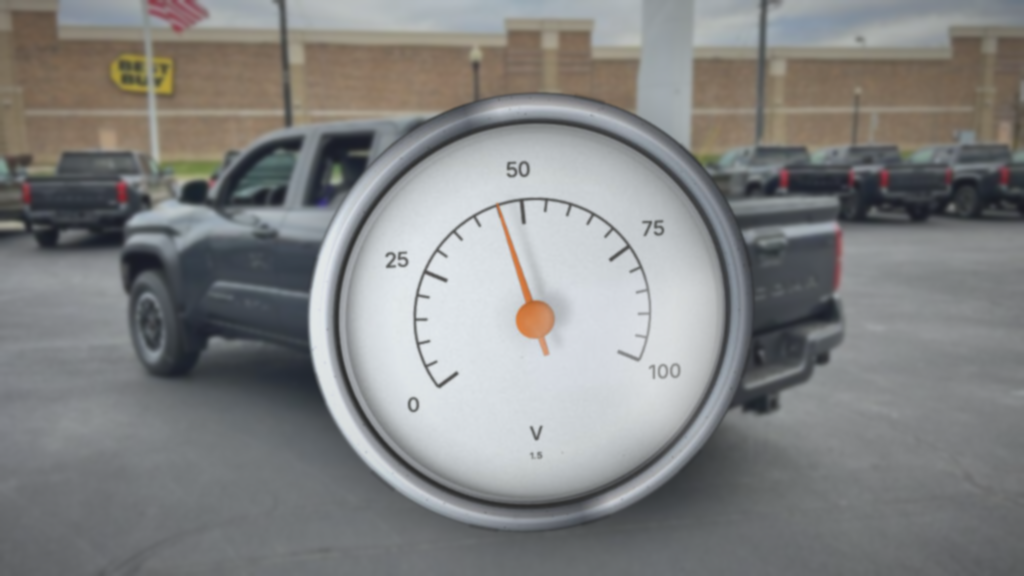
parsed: 45 V
